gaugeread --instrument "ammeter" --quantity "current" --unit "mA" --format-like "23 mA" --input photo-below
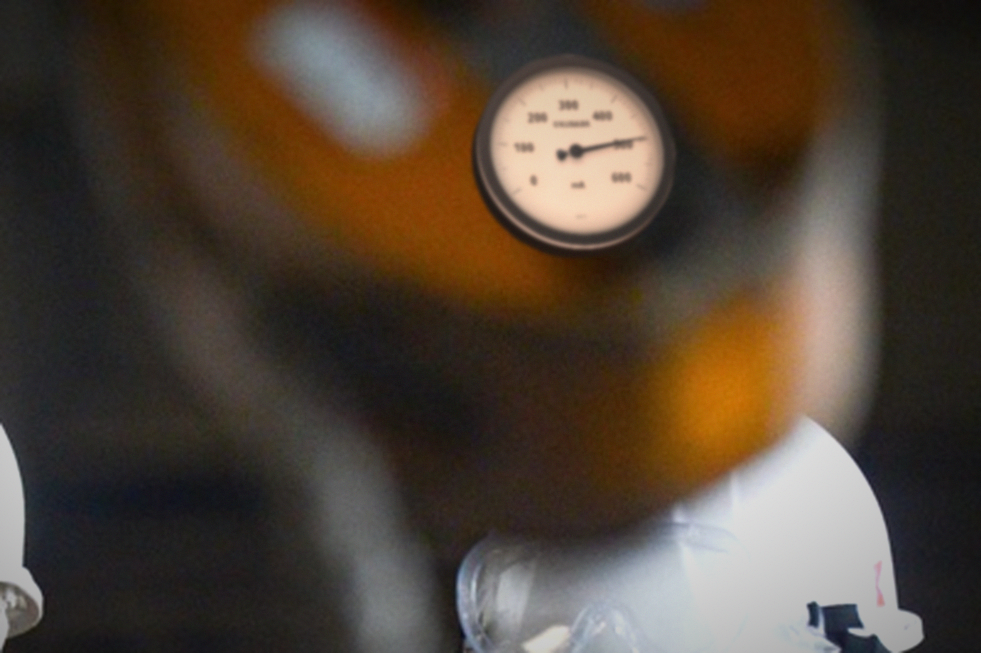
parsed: 500 mA
